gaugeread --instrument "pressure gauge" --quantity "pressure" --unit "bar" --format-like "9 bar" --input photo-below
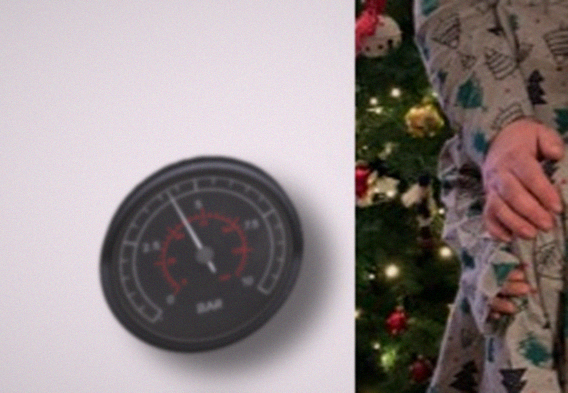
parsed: 4.25 bar
